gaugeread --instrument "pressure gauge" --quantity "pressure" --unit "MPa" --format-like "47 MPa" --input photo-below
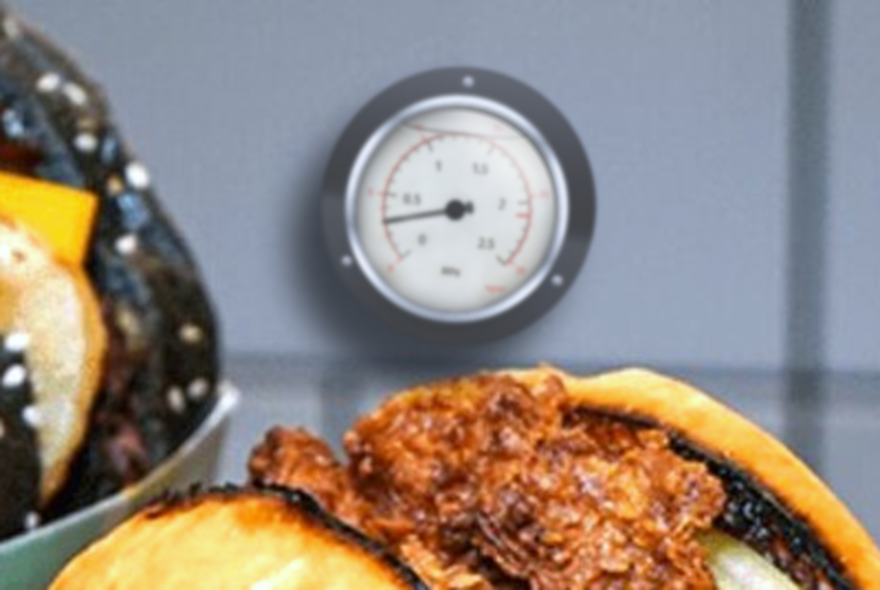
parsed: 0.3 MPa
